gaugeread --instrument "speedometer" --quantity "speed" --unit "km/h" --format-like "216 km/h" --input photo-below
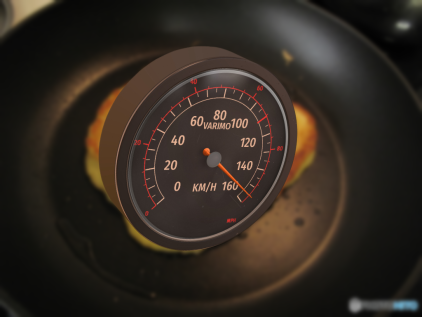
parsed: 155 km/h
